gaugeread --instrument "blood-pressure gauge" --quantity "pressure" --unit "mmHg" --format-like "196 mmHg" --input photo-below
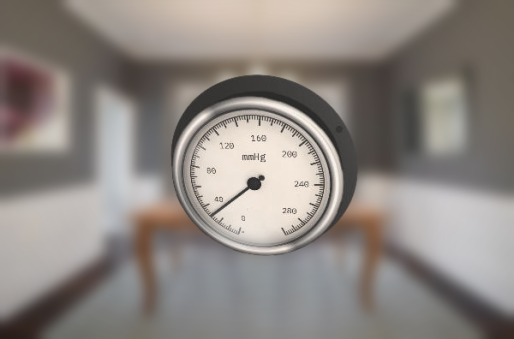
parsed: 30 mmHg
